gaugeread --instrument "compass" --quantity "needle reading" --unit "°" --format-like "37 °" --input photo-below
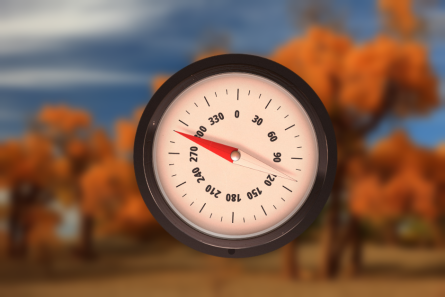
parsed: 290 °
